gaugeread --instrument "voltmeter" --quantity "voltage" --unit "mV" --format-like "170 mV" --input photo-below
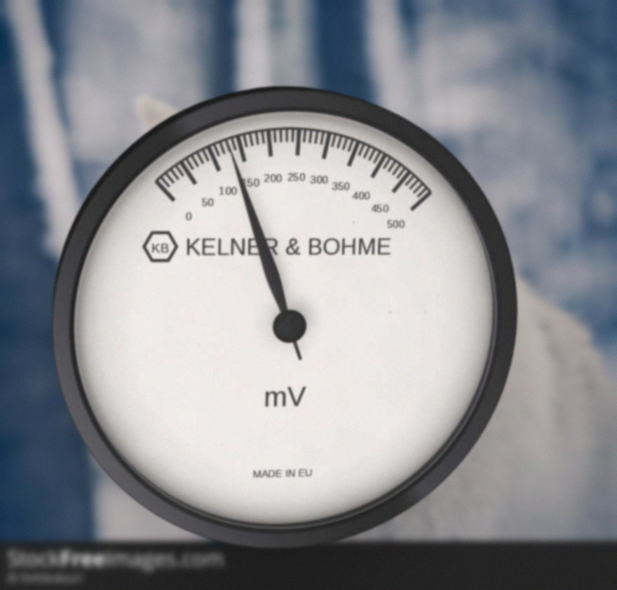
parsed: 130 mV
